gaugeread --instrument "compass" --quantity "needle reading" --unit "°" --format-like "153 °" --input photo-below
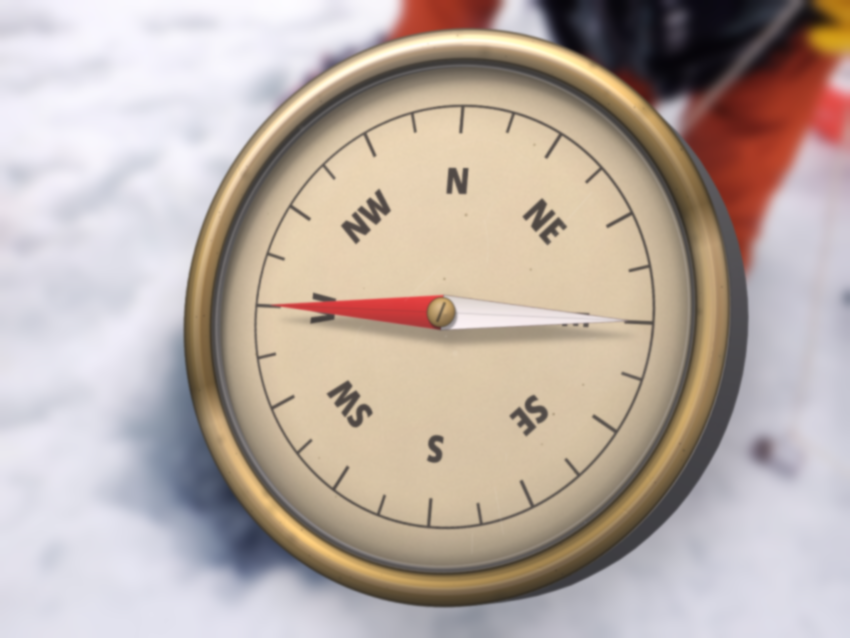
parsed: 270 °
